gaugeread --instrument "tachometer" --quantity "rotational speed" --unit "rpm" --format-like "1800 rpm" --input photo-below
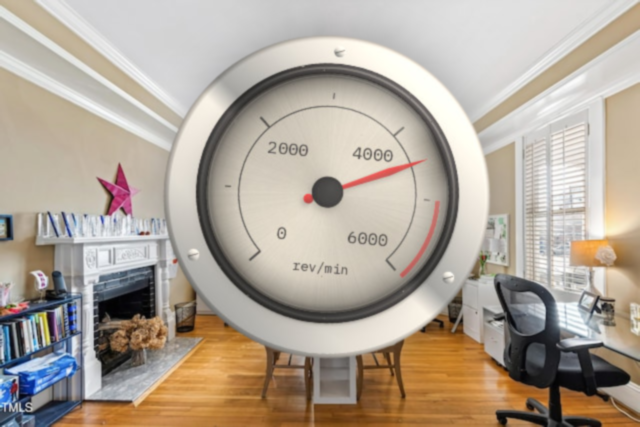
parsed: 4500 rpm
